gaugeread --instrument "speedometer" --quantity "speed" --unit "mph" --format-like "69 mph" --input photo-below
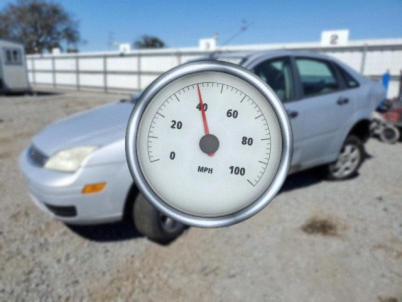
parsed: 40 mph
